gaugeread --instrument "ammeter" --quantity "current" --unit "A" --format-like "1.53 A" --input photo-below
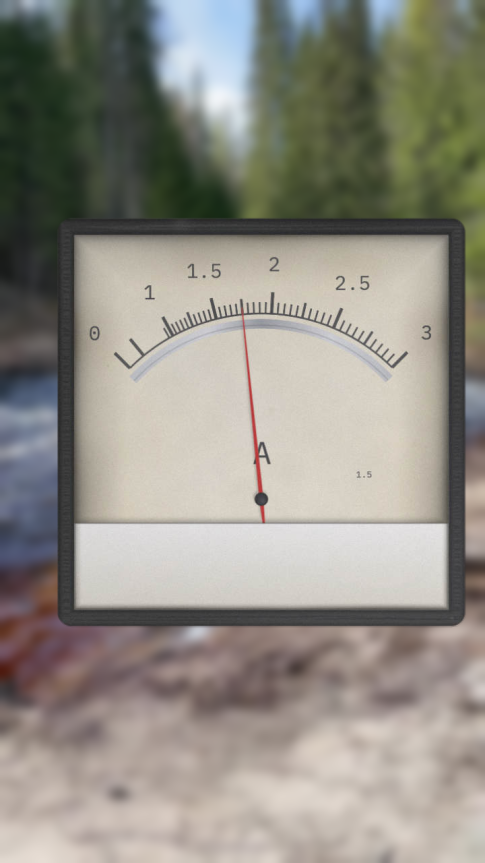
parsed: 1.75 A
